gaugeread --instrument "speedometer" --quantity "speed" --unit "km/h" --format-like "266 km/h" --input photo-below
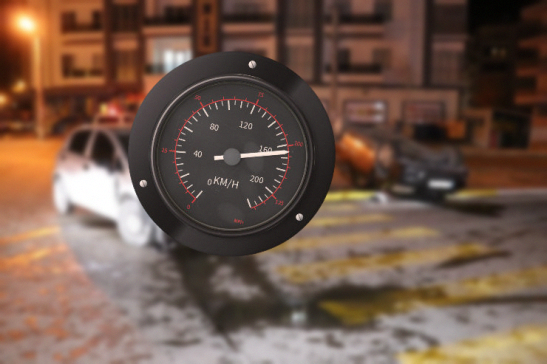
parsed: 165 km/h
